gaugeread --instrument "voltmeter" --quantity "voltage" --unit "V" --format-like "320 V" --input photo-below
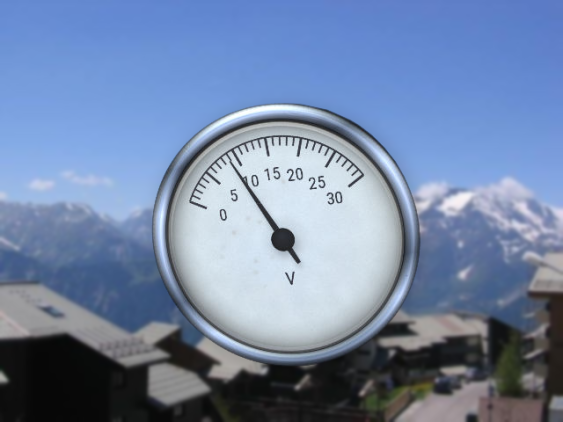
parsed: 9 V
